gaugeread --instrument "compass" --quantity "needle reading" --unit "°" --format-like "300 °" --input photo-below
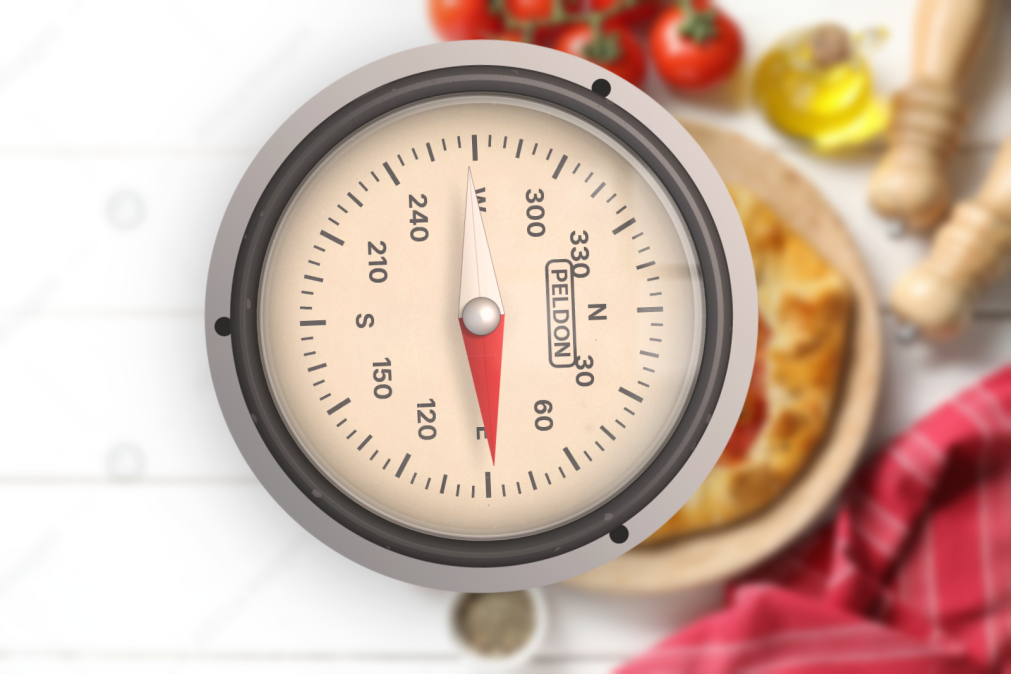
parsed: 87.5 °
